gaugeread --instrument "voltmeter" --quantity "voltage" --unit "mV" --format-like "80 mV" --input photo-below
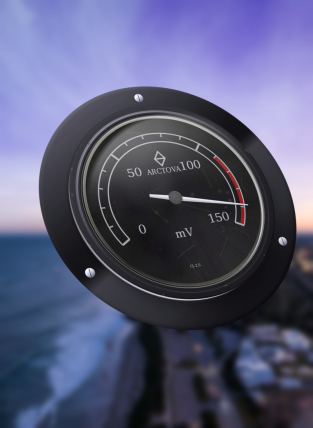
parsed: 140 mV
